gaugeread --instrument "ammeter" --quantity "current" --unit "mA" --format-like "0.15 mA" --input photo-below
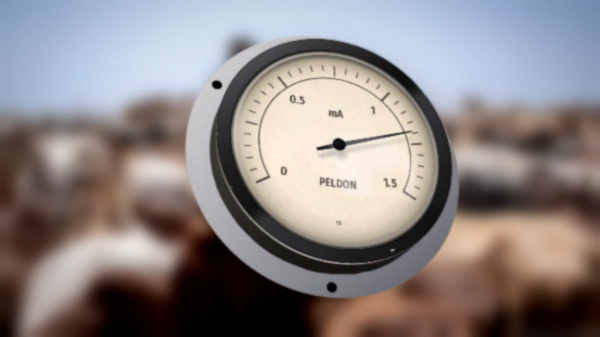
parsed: 1.2 mA
